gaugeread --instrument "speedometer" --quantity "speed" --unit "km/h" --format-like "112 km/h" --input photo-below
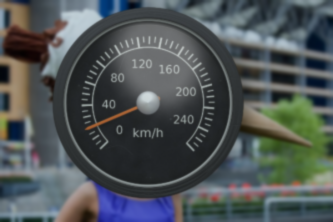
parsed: 20 km/h
